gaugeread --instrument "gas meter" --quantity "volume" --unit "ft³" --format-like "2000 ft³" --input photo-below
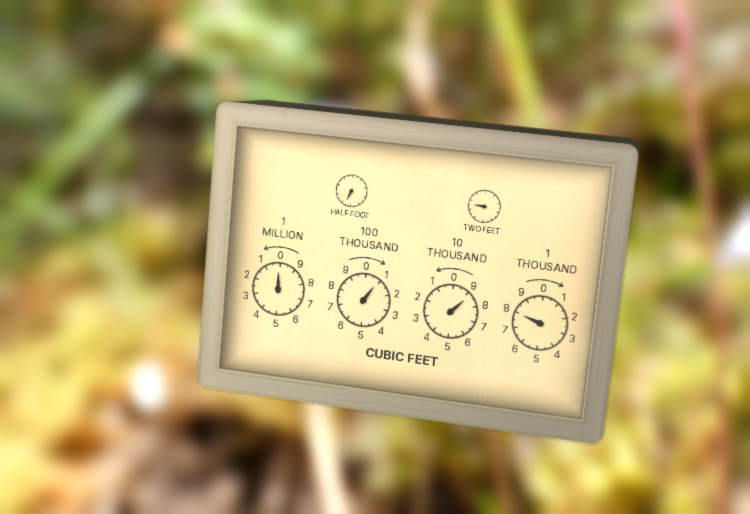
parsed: 8800 ft³
